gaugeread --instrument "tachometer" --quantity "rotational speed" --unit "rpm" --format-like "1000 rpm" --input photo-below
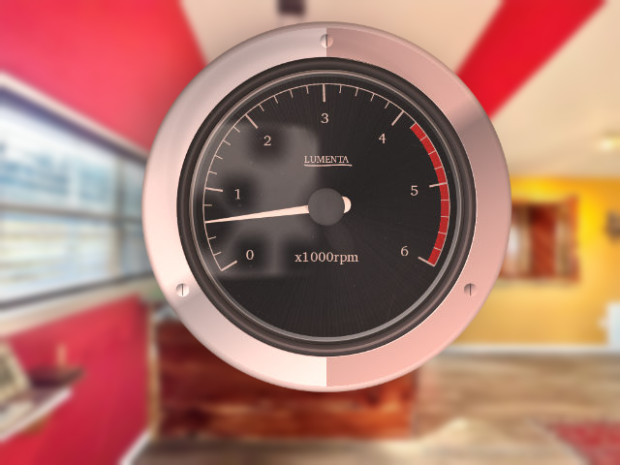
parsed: 600 rpm
